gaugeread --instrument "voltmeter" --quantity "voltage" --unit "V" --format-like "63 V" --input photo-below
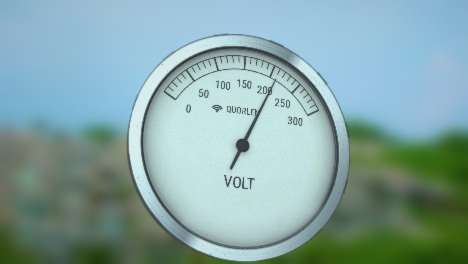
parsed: 210 V
